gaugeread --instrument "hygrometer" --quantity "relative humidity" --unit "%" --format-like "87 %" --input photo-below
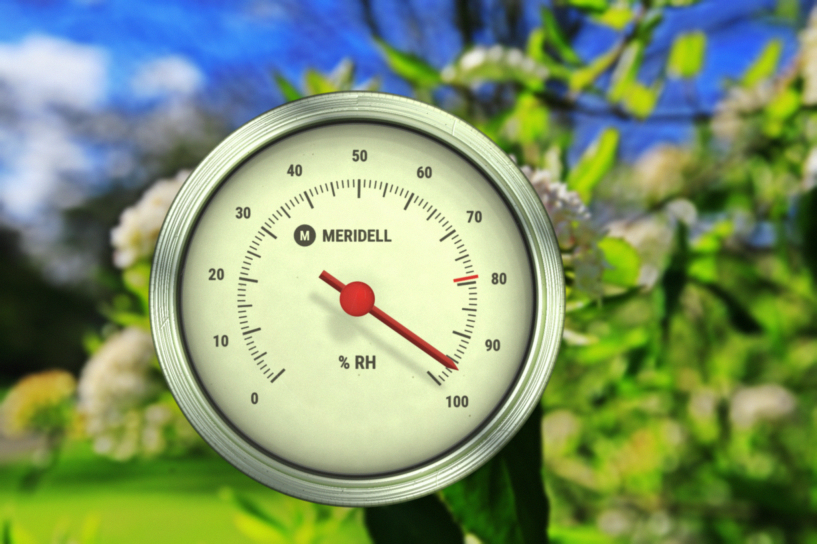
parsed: 96 %
